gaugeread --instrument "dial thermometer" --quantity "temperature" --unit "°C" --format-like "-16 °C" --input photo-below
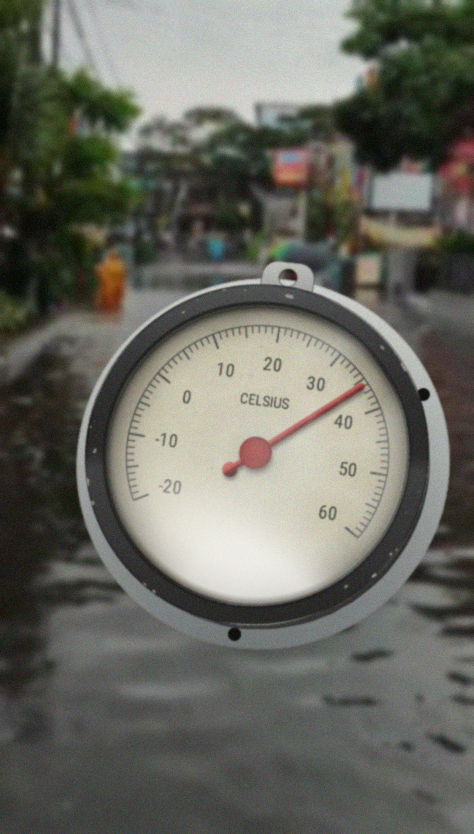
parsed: 36 °C
